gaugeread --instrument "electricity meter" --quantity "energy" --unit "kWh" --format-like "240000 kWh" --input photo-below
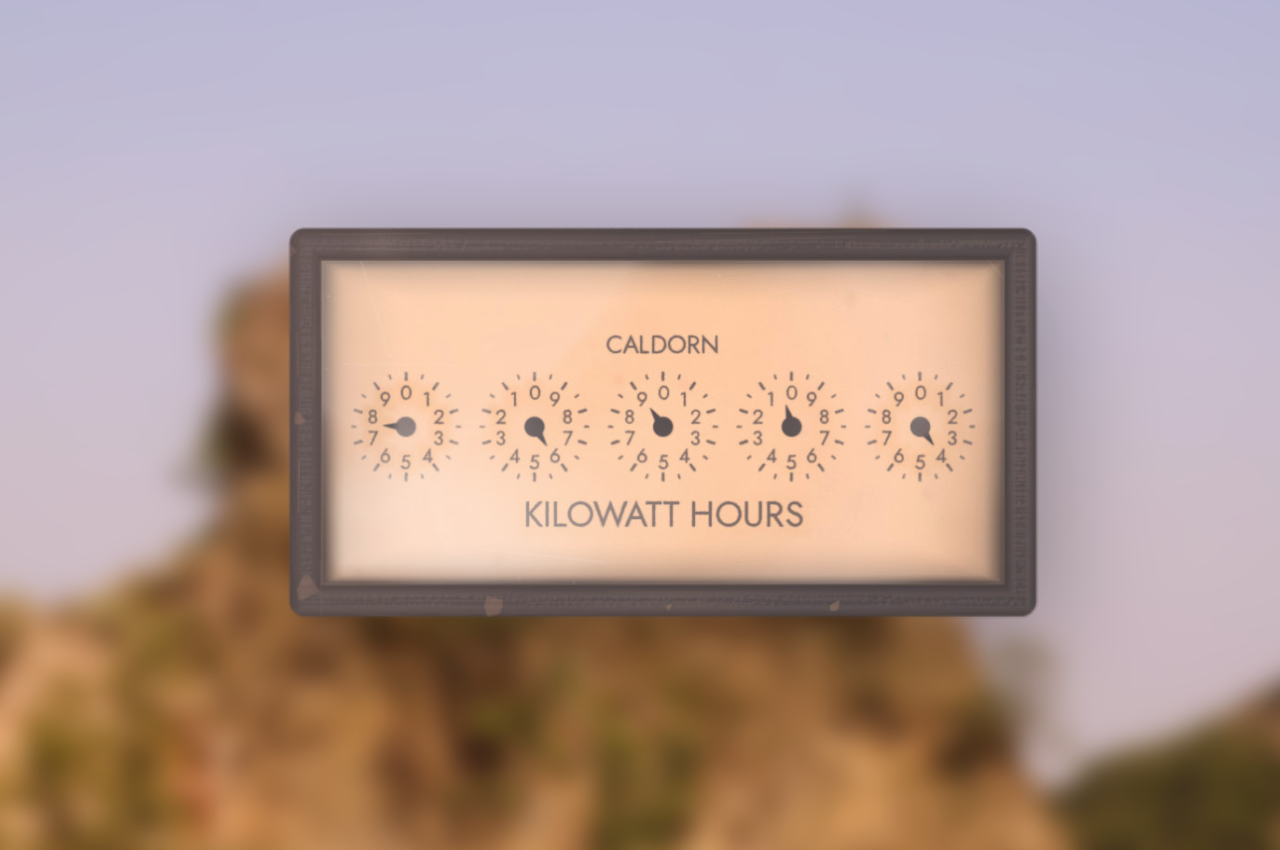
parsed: 75904 kWh
